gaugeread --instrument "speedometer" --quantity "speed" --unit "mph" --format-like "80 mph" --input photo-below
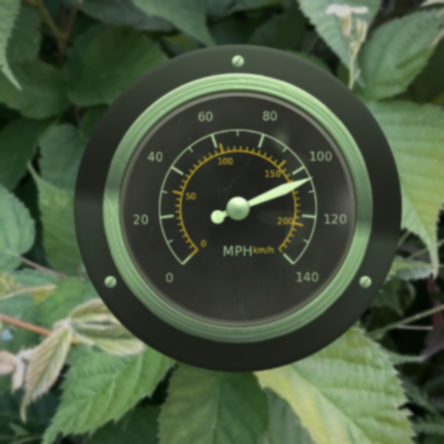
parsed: 105 mph
